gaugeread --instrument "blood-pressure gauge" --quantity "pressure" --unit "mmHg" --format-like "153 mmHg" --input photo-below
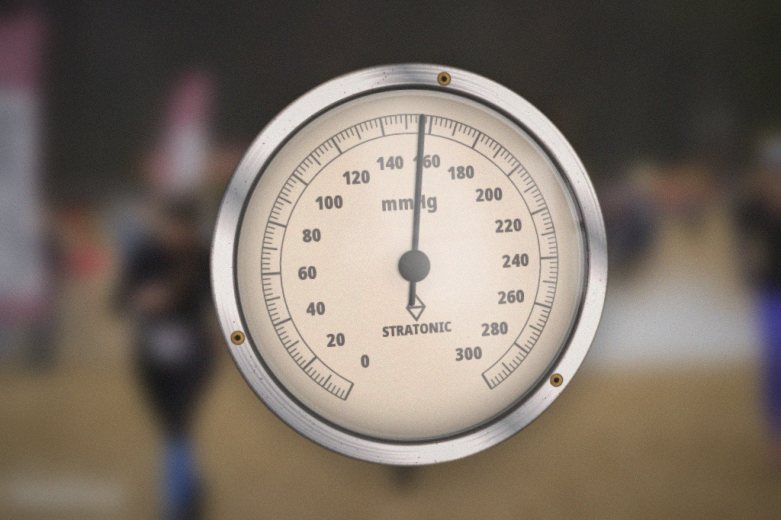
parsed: 156 mmHg
